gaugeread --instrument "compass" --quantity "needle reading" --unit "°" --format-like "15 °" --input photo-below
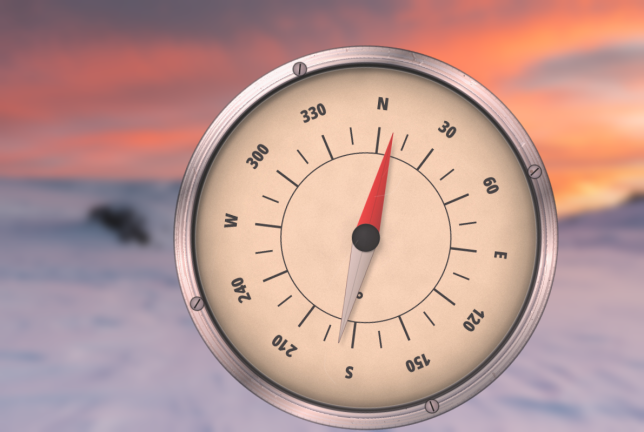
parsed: 7.5 °
